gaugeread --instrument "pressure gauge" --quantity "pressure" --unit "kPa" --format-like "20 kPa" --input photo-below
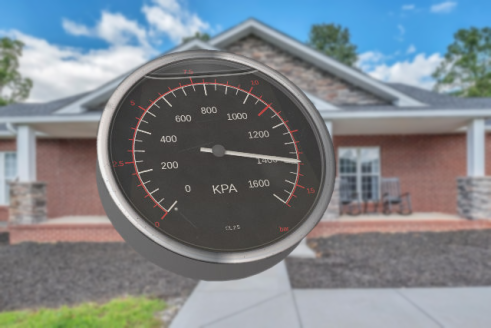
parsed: 1400 kPa
